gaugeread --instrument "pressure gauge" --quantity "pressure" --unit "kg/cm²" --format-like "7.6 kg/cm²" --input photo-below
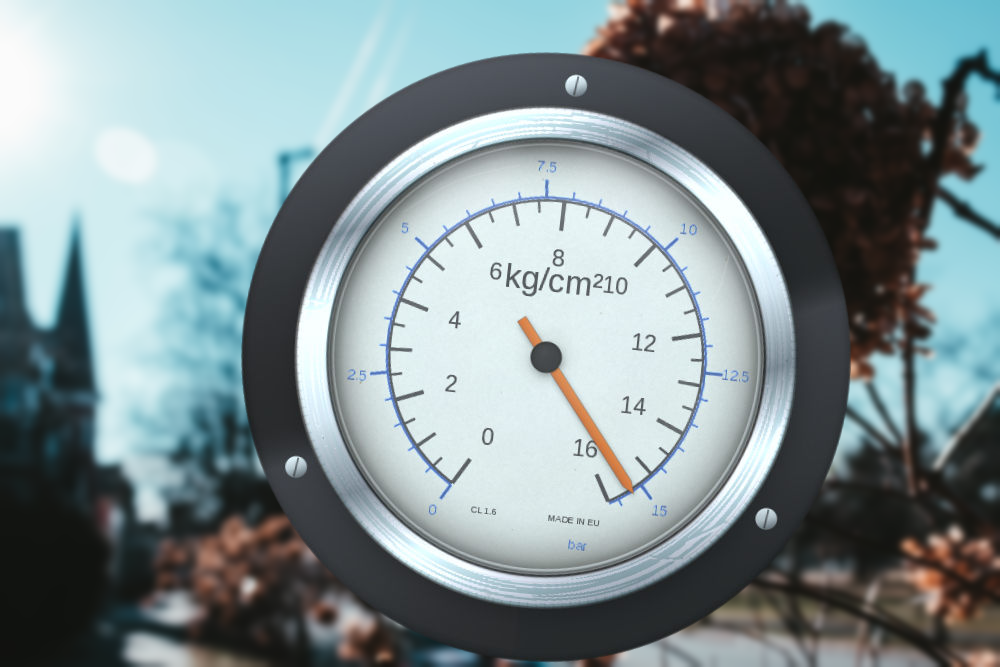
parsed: 15.5 kg/cm²
